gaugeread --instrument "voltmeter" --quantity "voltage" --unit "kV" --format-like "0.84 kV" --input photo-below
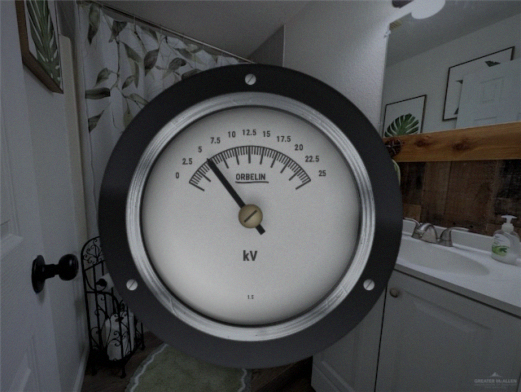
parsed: 5 kV
